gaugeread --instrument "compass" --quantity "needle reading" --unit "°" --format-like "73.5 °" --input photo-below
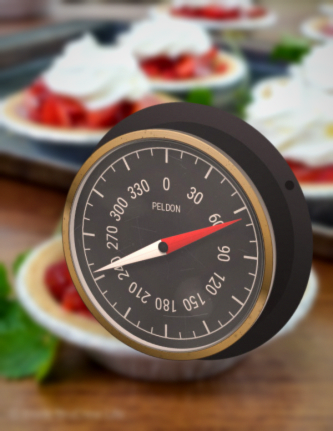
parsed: 65 °
